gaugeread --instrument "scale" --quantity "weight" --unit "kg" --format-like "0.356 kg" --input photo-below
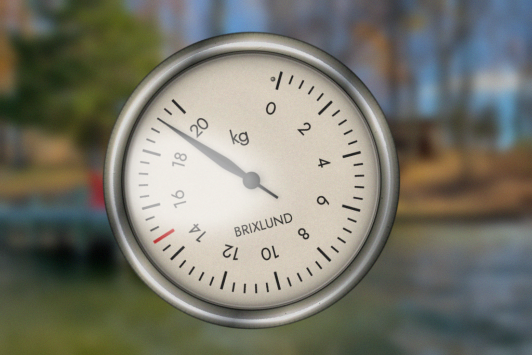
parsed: 19.2 kg
